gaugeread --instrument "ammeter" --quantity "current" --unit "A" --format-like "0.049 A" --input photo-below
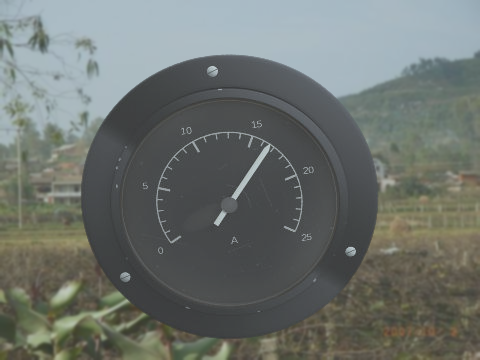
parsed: 16.5 A
